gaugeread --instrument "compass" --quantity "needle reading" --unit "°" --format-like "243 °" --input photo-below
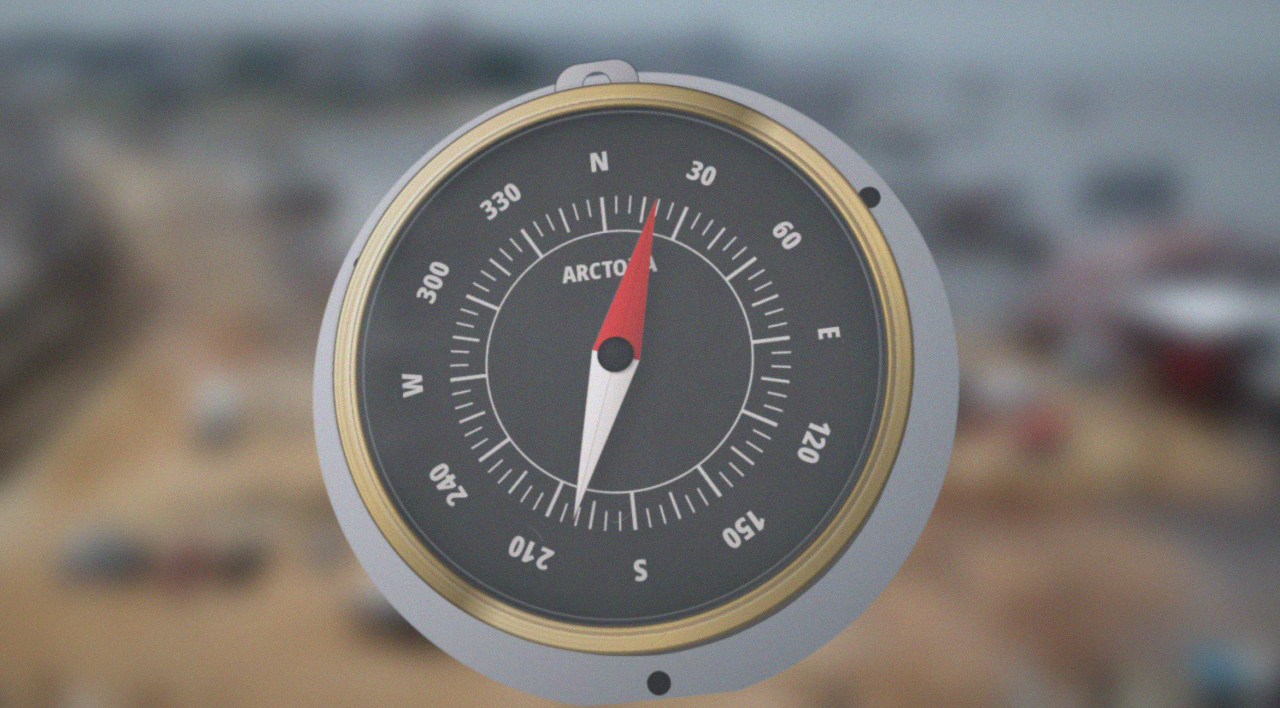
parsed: 20 °
